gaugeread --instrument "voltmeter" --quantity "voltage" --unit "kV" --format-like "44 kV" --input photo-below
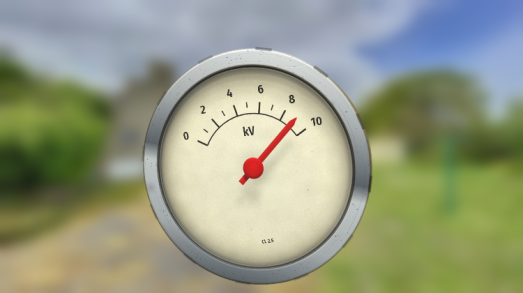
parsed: 9 kV
